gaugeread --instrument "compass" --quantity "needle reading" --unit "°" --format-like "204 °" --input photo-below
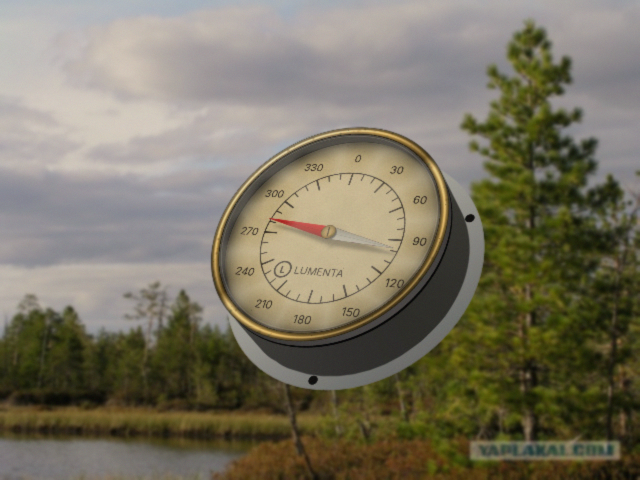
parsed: 280 °
